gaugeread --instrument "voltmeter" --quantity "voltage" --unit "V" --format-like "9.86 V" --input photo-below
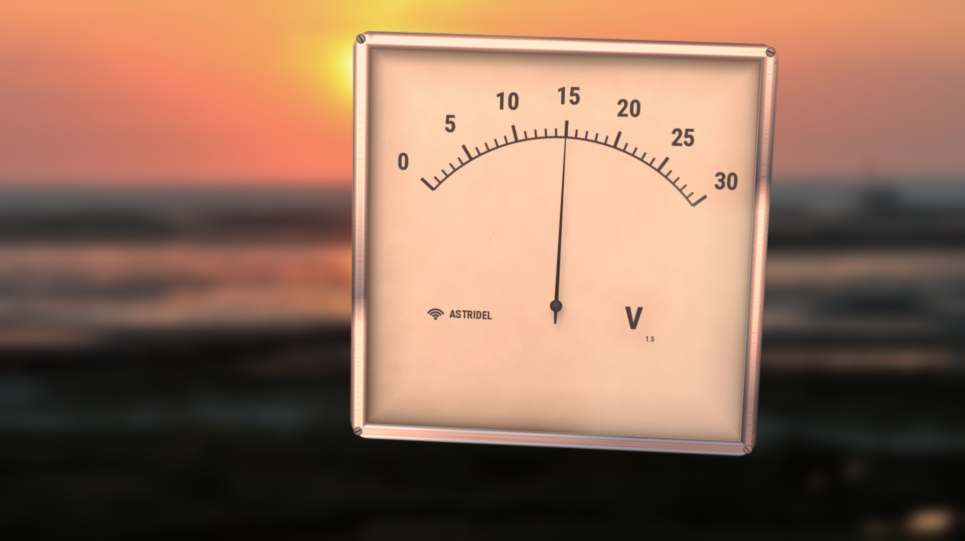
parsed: 15 V
